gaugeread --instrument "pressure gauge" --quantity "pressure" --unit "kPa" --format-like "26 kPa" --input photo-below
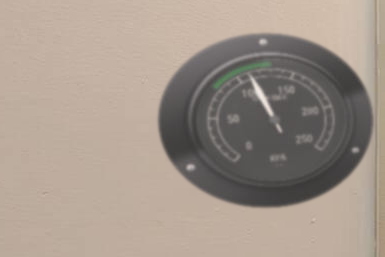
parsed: 110 kPa
